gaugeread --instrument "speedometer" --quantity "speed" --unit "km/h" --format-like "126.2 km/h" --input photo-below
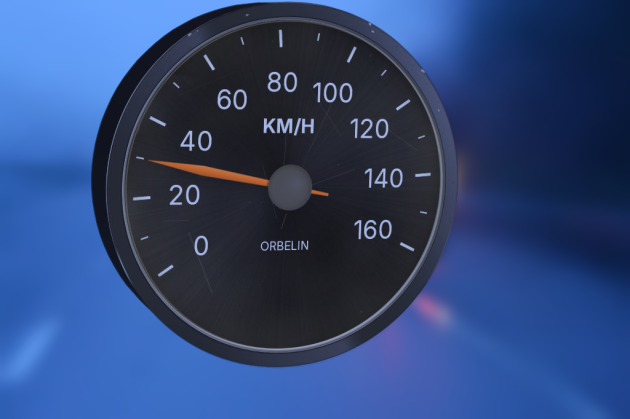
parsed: 30 km/h
